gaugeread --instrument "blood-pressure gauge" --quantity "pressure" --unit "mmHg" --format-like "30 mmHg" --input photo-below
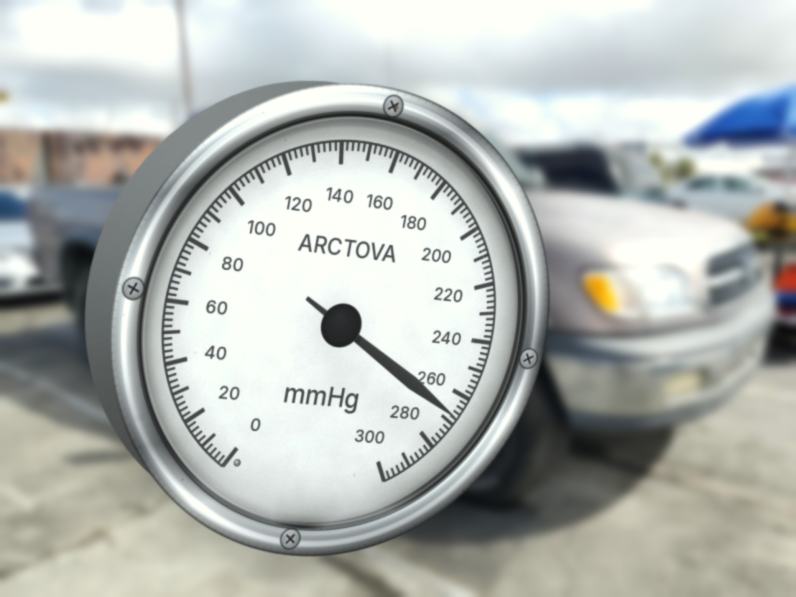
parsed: 268 mmHg
